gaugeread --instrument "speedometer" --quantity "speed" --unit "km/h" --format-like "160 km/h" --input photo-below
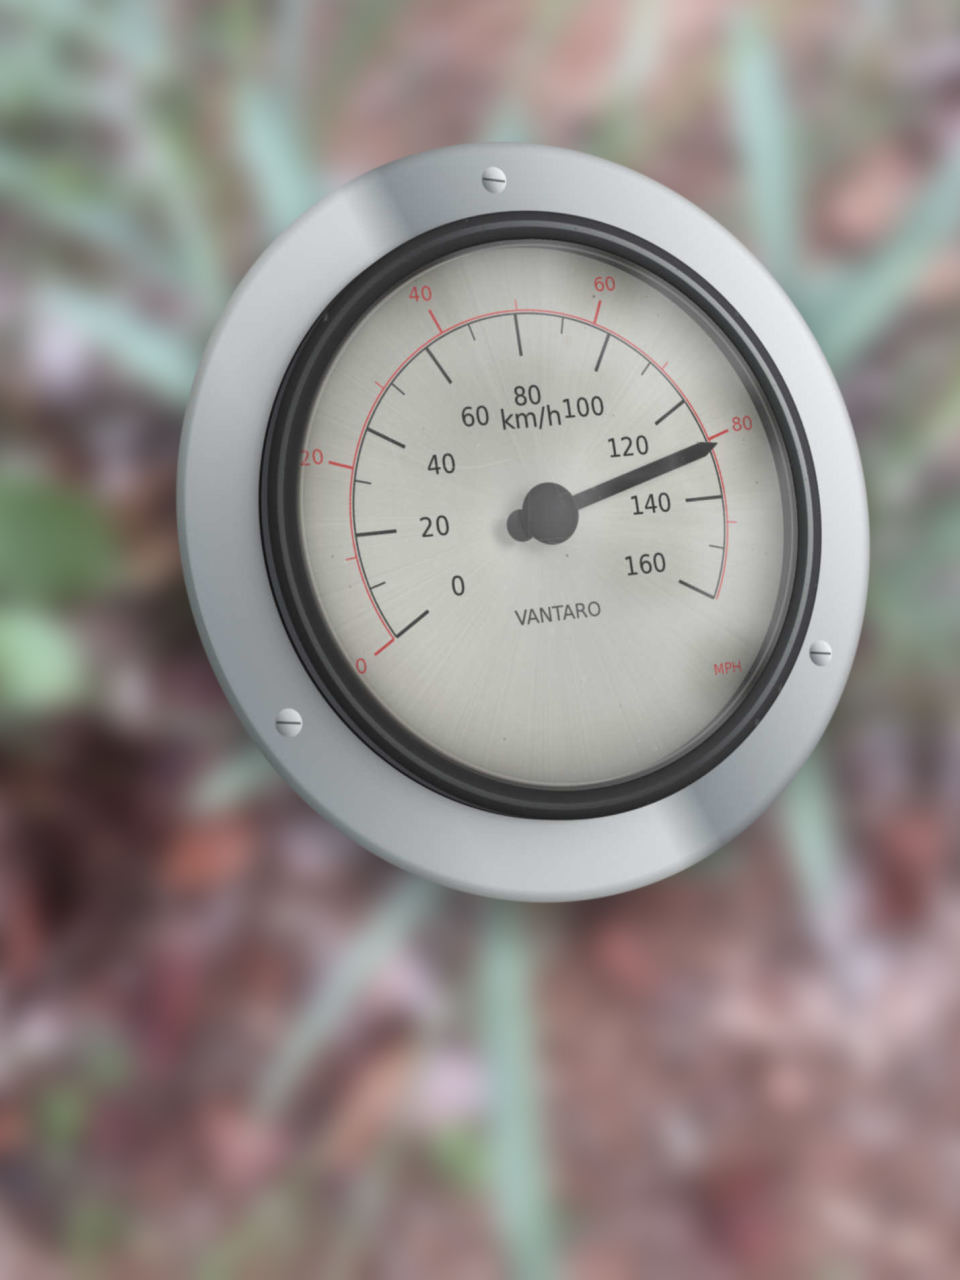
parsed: 130 km/h
